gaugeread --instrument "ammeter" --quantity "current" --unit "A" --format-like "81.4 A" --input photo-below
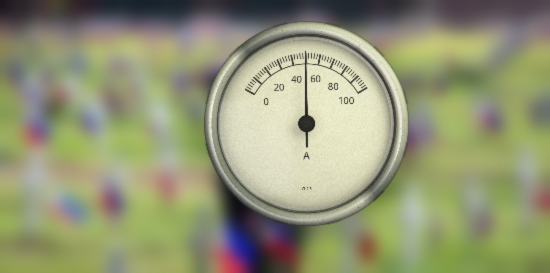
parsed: 50 A
